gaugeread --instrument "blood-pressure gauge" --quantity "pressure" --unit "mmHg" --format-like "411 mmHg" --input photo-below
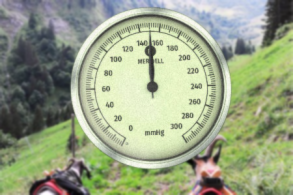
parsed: 150 mmHg
